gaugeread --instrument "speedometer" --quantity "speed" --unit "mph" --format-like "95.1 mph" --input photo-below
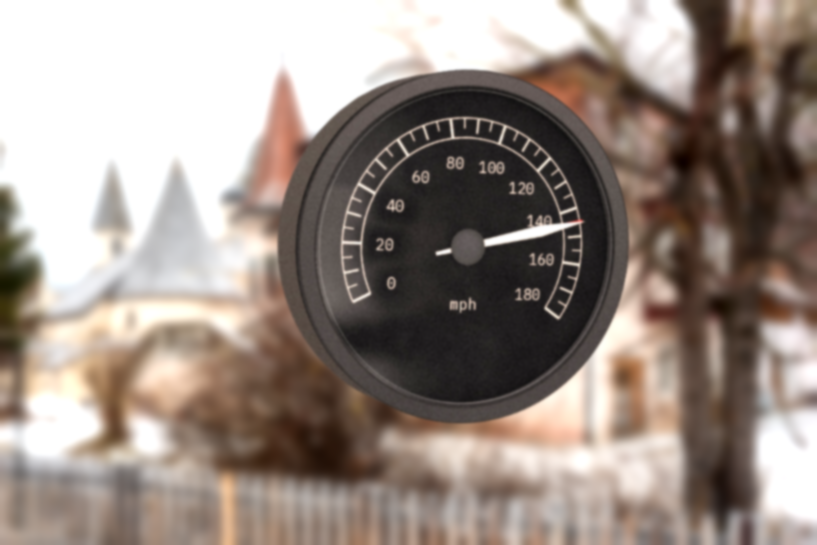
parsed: 145 mph
